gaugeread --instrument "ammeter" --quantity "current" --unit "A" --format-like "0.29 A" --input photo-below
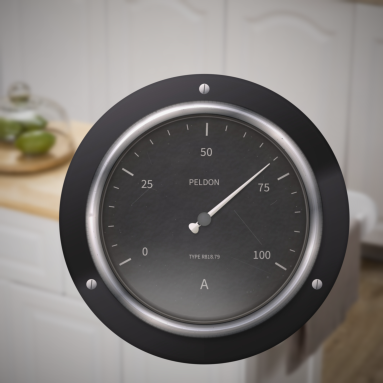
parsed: 70 A
